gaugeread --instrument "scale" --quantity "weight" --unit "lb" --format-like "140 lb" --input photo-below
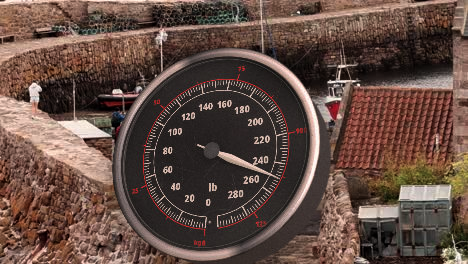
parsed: 250 lb
